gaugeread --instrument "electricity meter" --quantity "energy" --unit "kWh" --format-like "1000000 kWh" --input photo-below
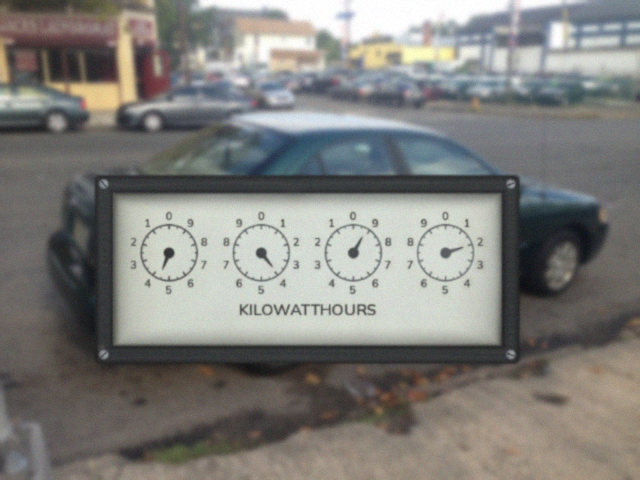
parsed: 4392 kWh
